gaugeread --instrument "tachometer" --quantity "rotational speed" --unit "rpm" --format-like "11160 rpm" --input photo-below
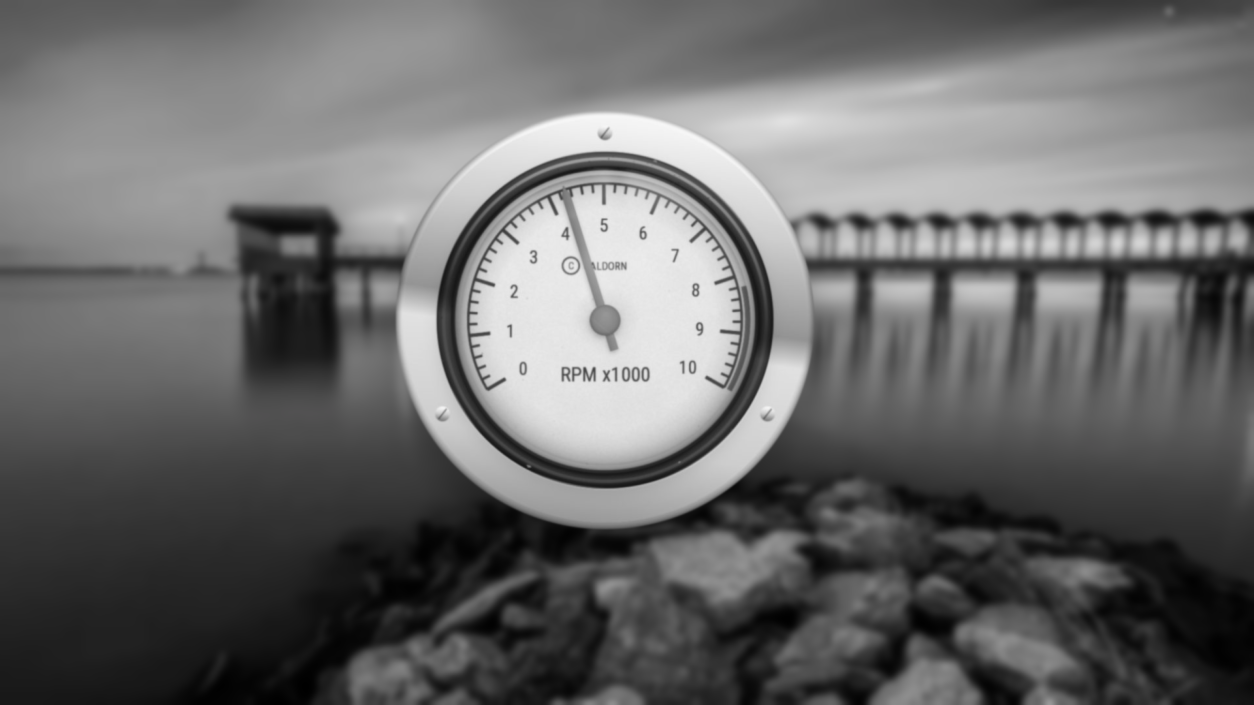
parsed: 4300 rpm
